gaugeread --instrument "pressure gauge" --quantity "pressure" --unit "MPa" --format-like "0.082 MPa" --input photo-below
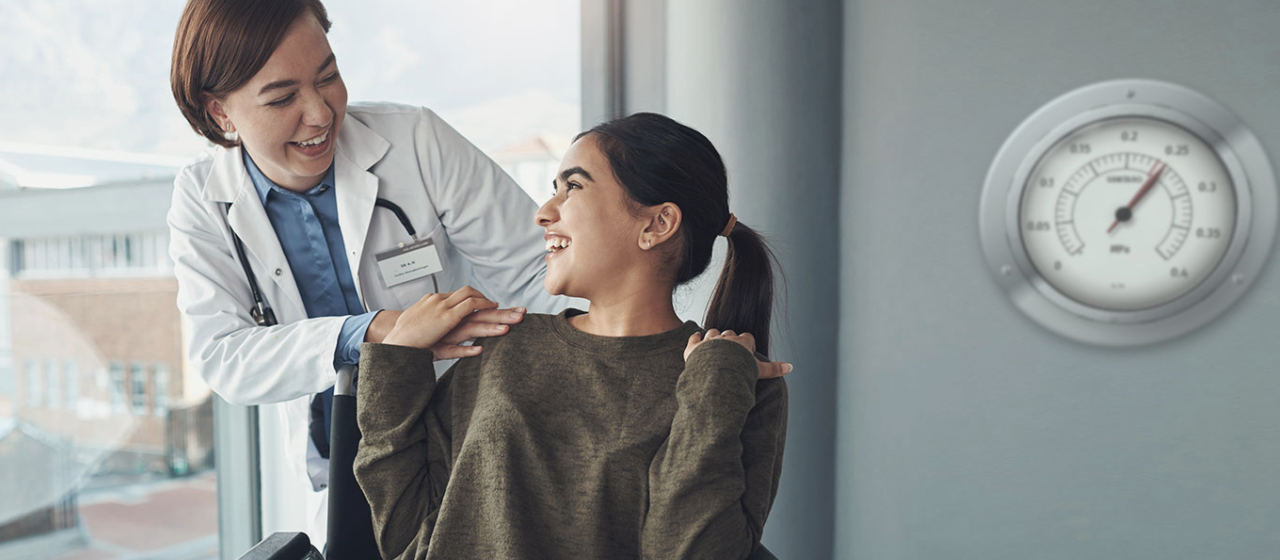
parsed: 0.25 MPa
